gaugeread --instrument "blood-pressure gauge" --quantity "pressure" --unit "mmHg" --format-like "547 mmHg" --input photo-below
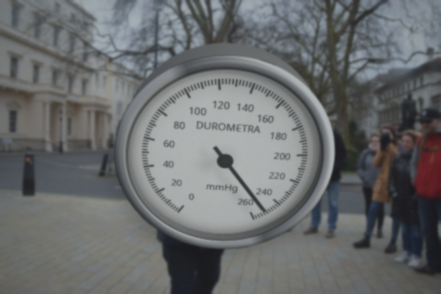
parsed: 250 mmHg
